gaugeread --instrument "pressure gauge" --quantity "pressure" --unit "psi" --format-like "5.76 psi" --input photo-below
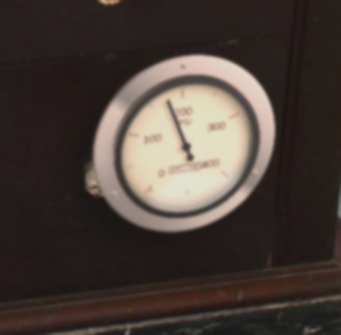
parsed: 175 psi
